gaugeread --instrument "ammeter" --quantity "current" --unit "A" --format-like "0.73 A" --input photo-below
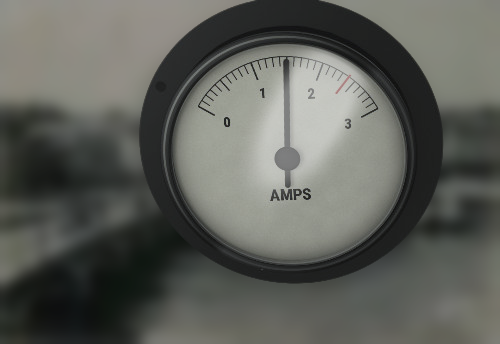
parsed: 1.5 A
